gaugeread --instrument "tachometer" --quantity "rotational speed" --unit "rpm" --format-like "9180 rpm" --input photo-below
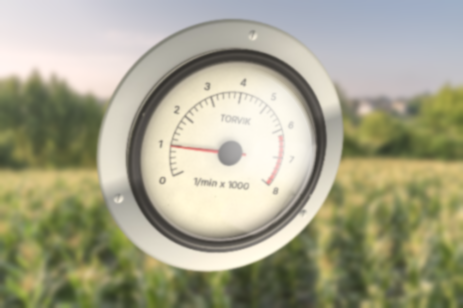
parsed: 1000 rpm
